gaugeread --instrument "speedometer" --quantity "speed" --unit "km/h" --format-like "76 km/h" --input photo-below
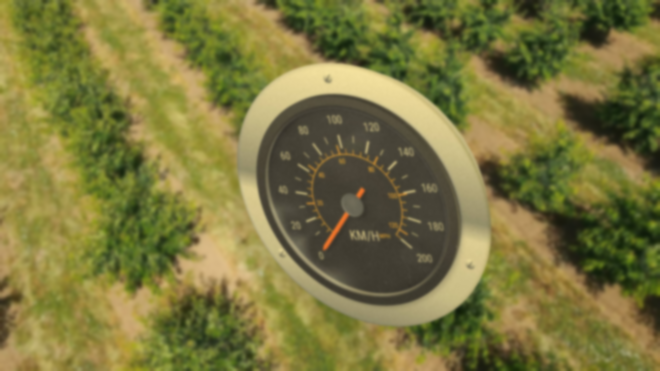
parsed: 0 km/h
